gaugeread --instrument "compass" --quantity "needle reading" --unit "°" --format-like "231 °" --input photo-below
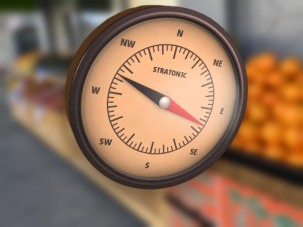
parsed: 110 °
